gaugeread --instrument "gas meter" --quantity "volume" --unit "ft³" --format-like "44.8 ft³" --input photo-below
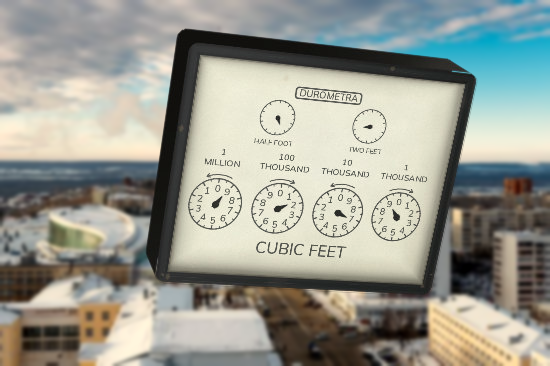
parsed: 916900 ft³
